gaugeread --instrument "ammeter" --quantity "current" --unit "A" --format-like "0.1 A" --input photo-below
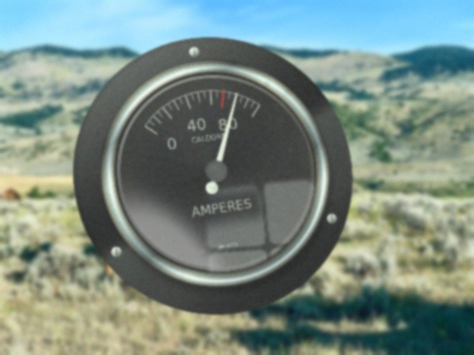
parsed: 80 A
